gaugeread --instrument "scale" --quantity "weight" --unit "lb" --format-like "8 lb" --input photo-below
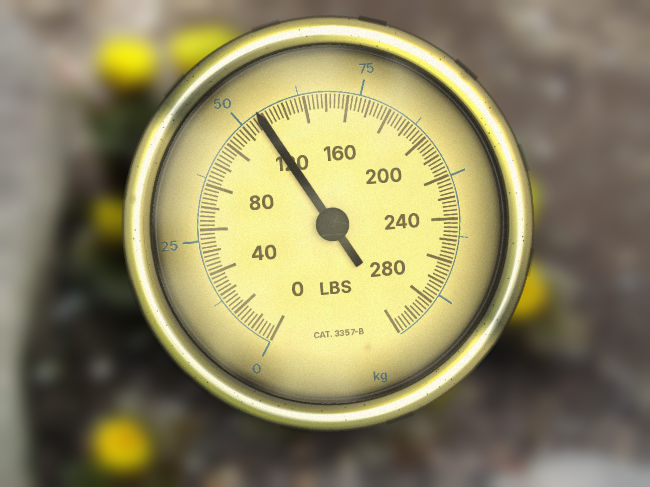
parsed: 118 lb
